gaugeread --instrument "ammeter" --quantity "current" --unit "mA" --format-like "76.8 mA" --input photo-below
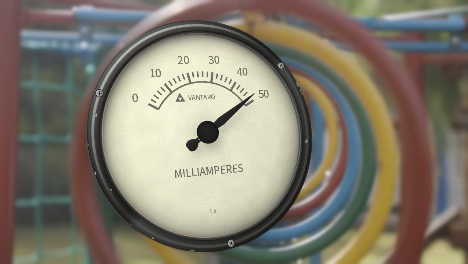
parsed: 48 mA
